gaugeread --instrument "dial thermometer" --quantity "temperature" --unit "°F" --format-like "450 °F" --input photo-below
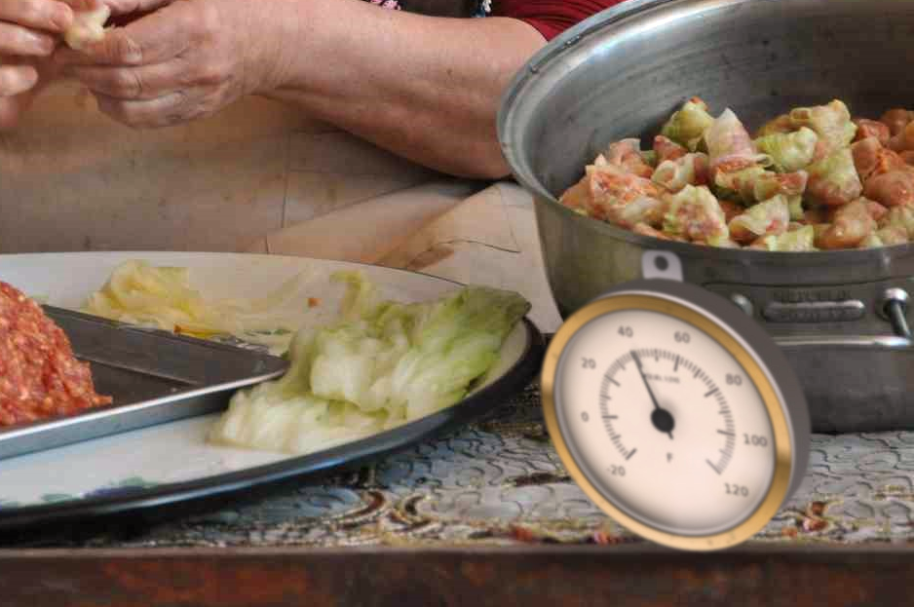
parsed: 40 °F
